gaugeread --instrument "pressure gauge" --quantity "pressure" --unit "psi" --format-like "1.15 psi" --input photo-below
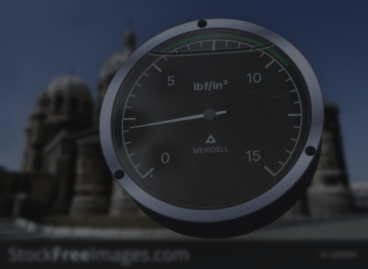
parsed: 2 psi
